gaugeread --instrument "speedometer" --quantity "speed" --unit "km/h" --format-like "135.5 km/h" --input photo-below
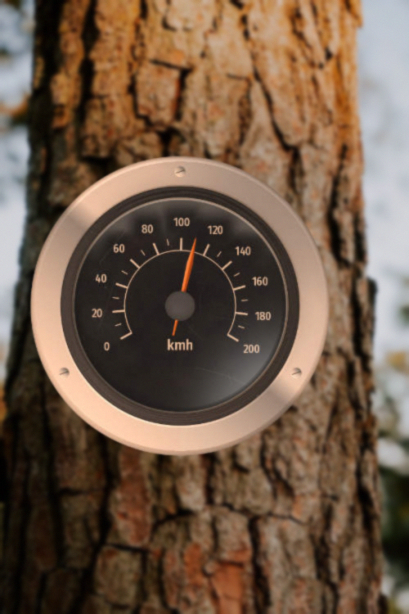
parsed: 110 km/h
